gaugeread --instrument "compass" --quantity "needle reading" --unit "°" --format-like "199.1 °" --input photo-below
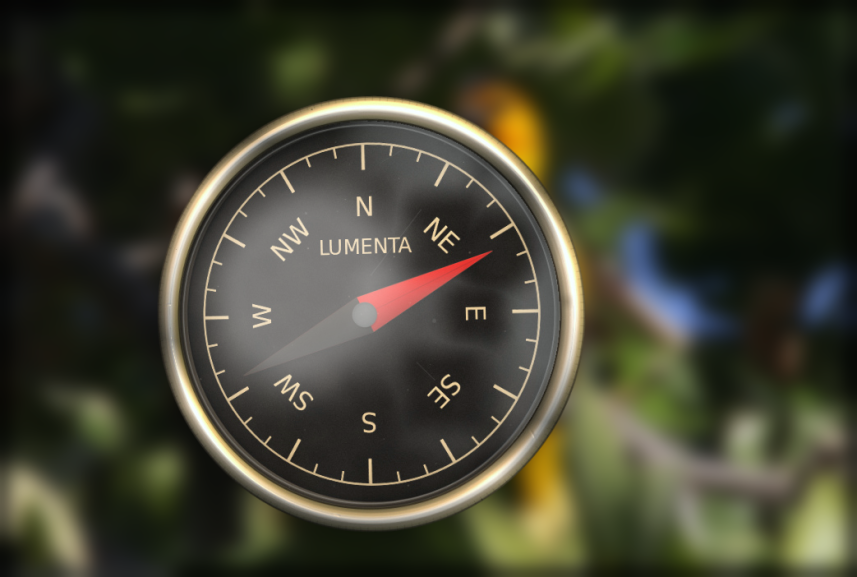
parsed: 65 °
